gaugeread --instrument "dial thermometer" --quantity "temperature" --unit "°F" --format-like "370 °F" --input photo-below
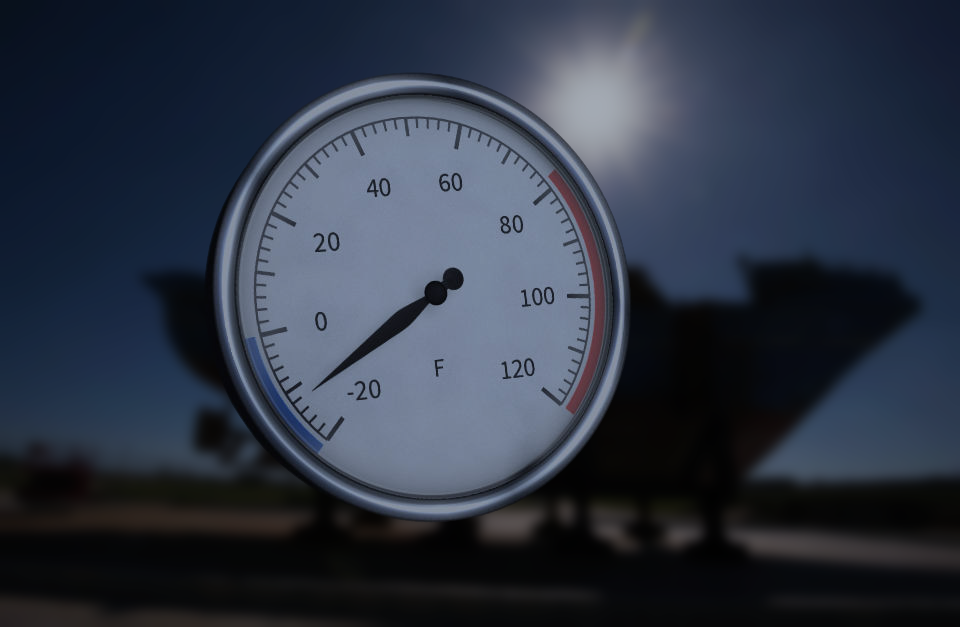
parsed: -12 °F
